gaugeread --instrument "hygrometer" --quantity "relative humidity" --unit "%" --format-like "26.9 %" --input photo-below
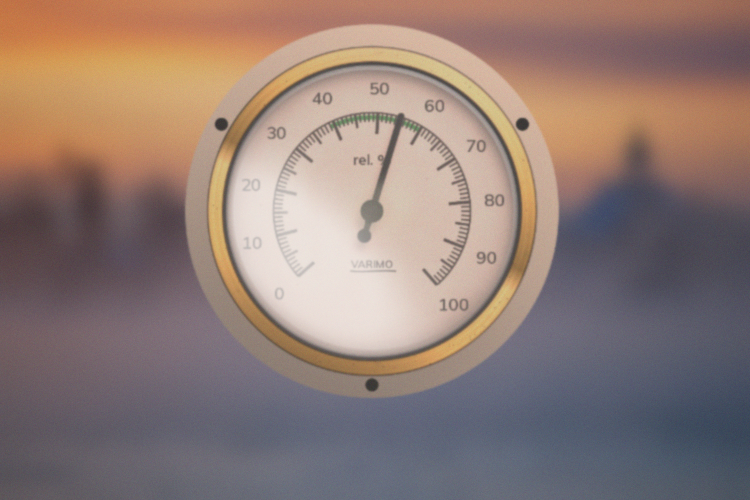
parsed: 55 %
